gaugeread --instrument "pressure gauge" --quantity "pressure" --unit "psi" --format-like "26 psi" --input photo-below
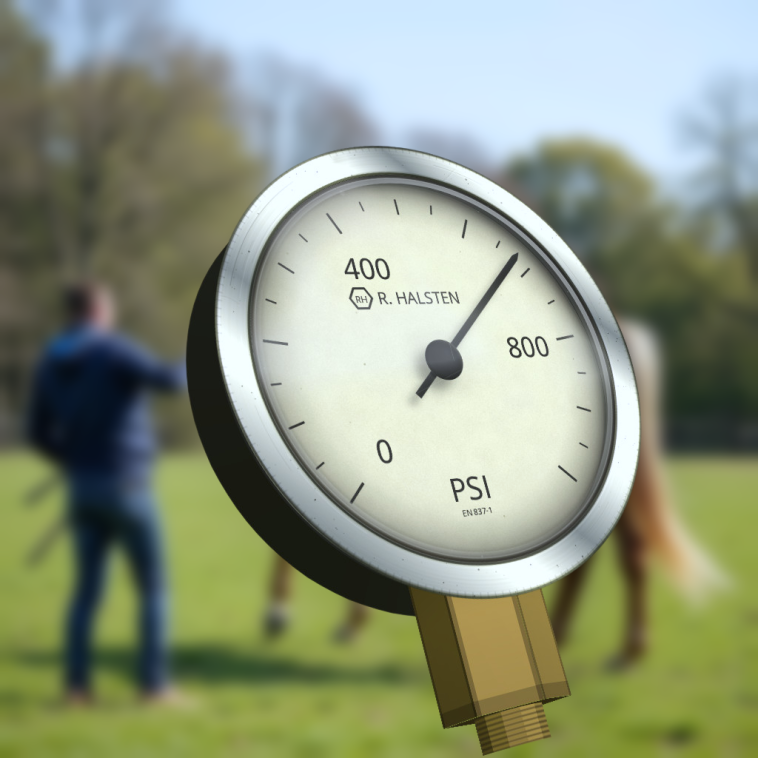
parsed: 675 psi
